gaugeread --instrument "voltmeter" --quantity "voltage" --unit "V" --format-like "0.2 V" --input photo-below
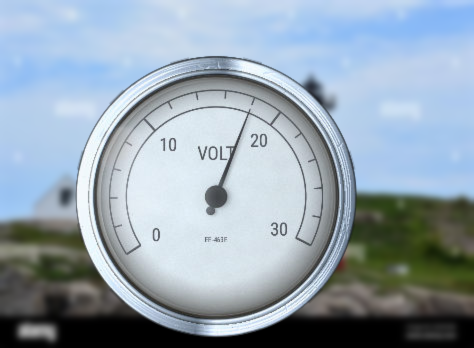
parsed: 18 V
